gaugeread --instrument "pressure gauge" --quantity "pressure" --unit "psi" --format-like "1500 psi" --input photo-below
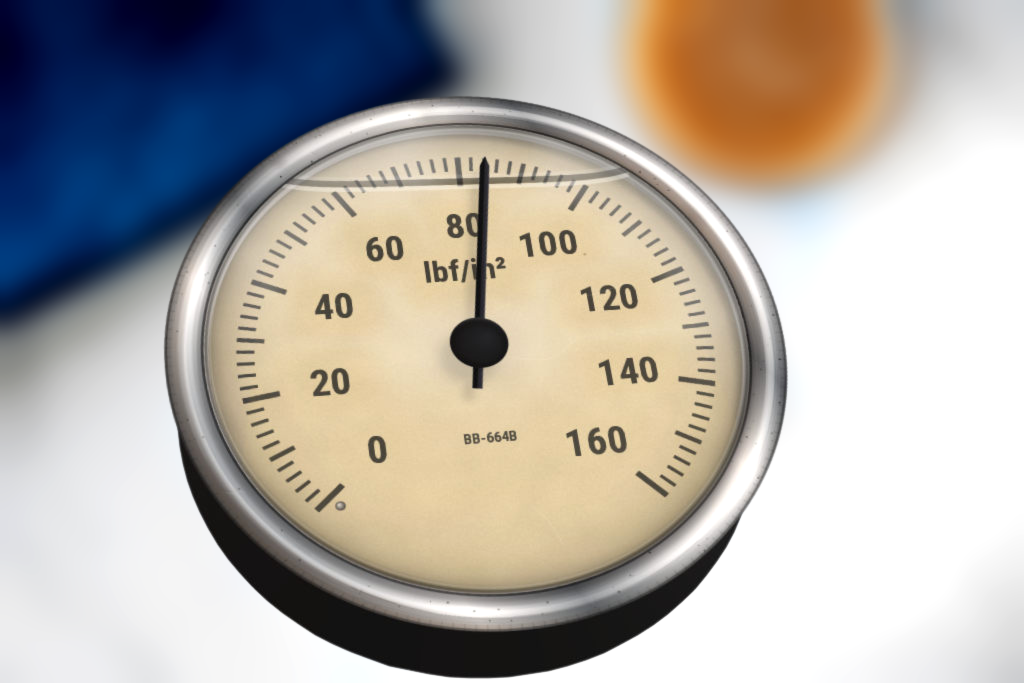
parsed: 84 psi
